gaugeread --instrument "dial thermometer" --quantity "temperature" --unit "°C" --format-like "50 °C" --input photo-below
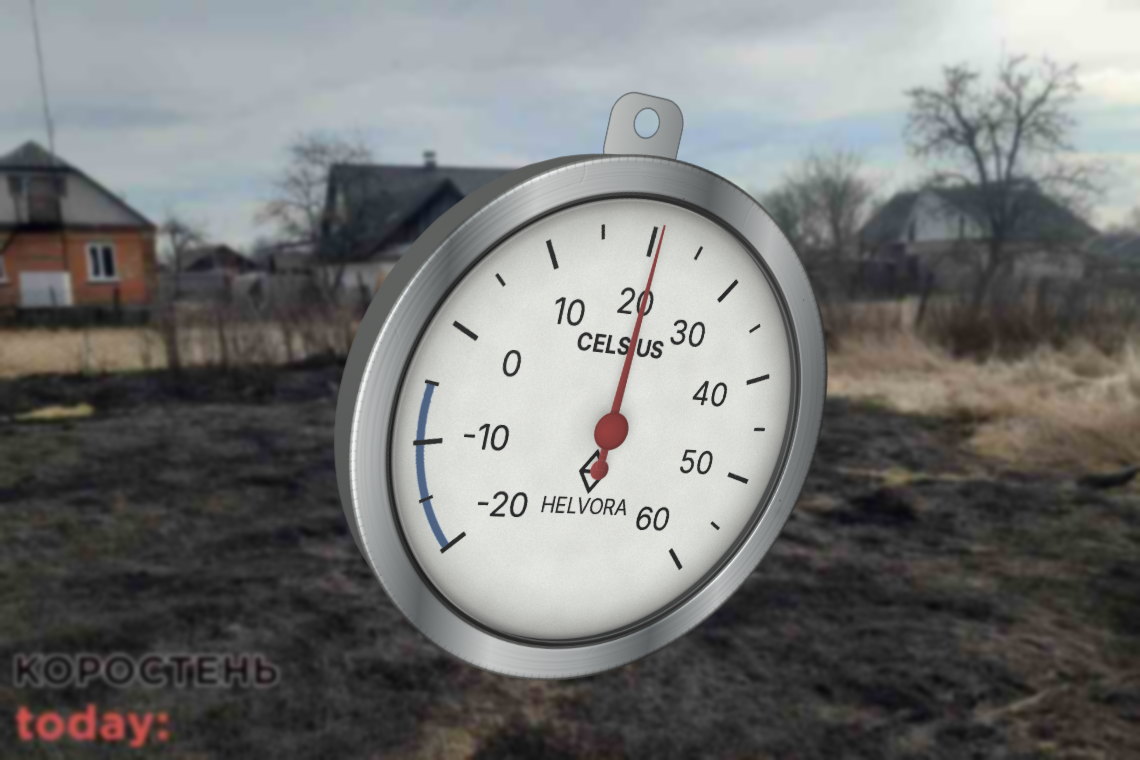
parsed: 20 °C
